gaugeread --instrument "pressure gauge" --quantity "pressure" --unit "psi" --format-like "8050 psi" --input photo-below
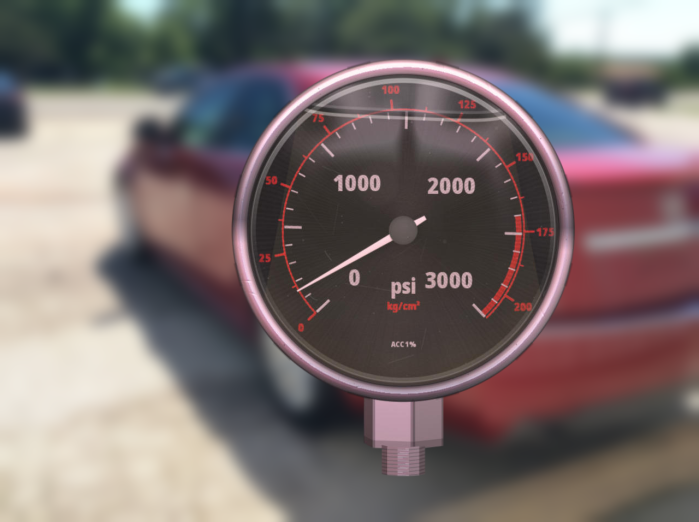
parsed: 150 psi
